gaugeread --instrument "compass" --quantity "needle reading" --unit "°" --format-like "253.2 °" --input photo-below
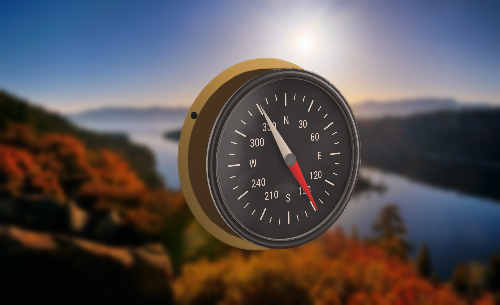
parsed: 150 °
